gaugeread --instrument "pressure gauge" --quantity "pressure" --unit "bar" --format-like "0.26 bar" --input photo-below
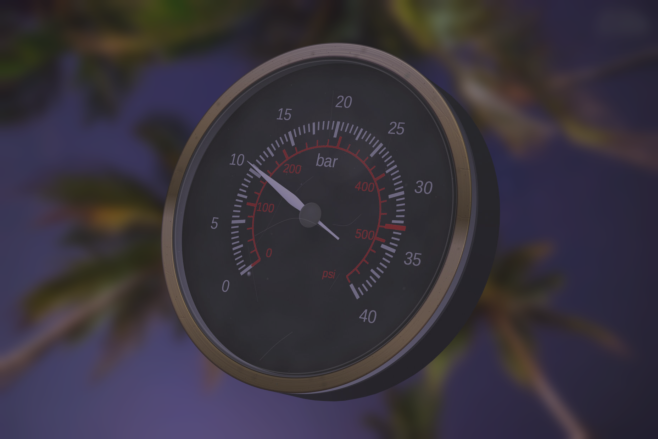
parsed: 10.5 bar
